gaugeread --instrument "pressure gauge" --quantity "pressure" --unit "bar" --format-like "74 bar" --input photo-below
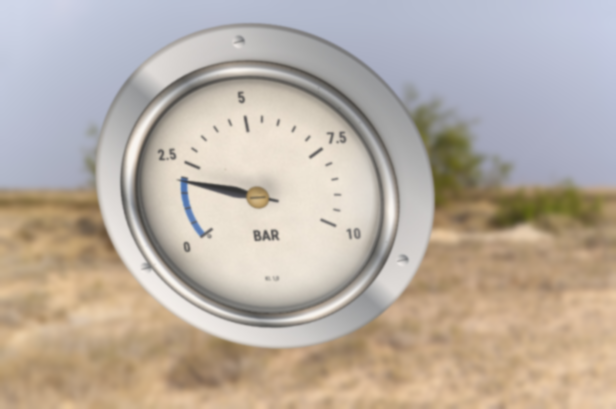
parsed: 2 bar
